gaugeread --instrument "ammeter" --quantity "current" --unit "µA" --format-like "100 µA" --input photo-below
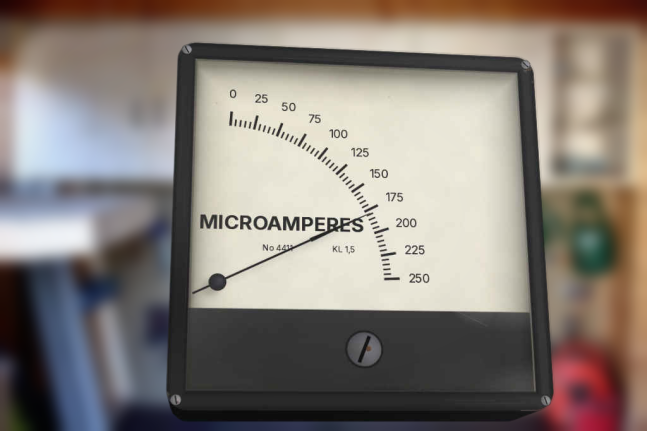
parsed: 180 µA
